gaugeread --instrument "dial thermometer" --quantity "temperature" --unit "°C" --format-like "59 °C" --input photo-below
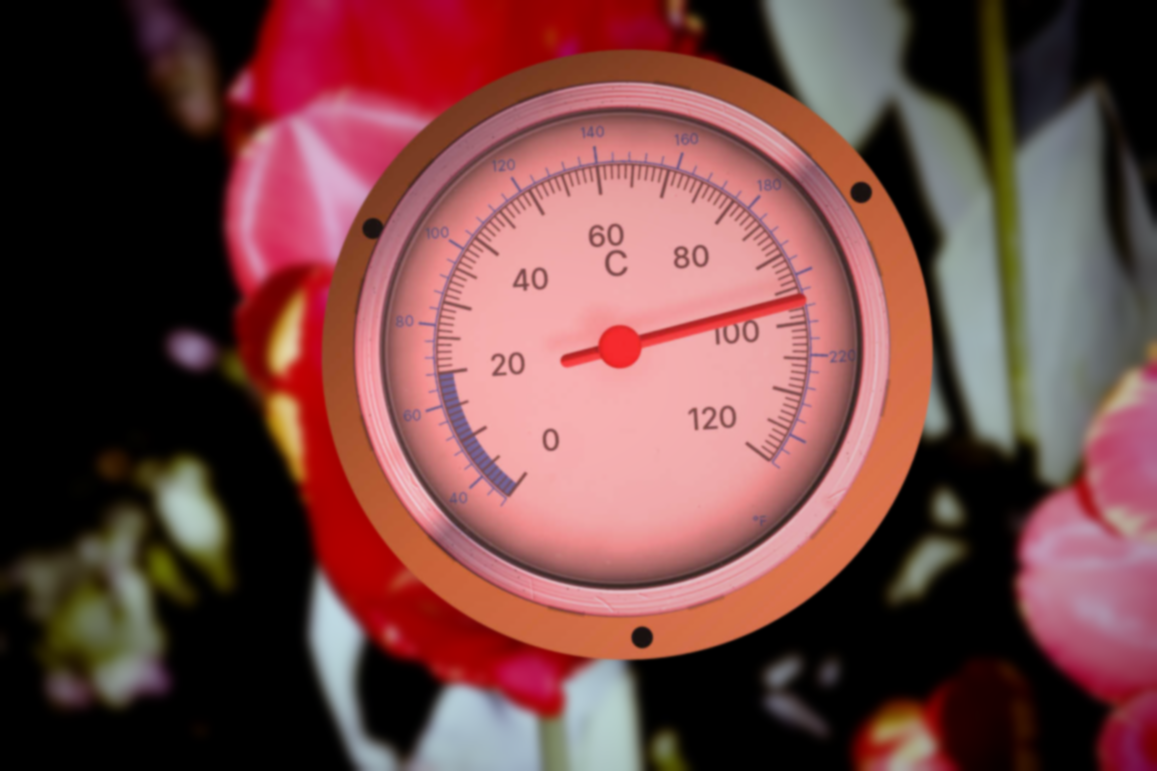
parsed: 97 °C
